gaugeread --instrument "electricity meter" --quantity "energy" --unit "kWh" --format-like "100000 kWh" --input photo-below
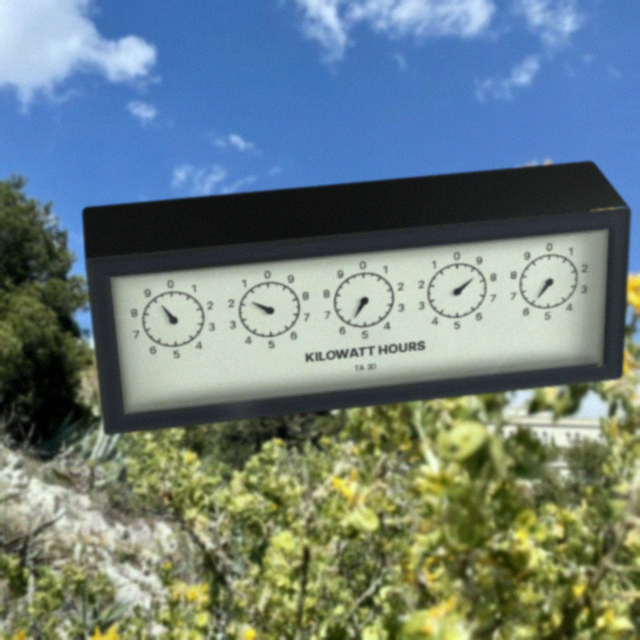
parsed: 91586 kWh
